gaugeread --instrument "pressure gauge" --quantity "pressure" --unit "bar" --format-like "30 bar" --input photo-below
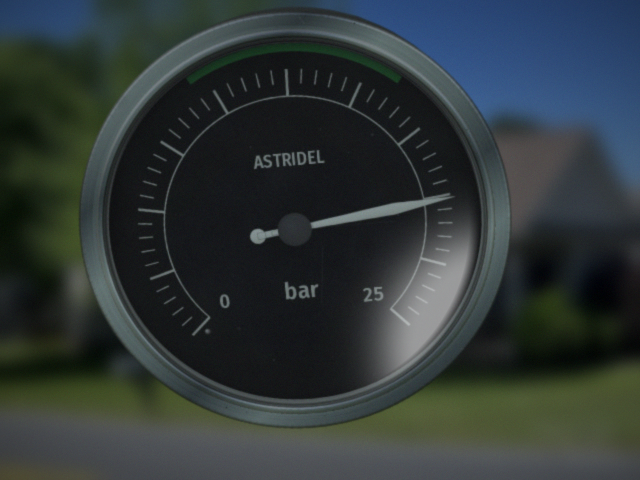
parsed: 20 bar
